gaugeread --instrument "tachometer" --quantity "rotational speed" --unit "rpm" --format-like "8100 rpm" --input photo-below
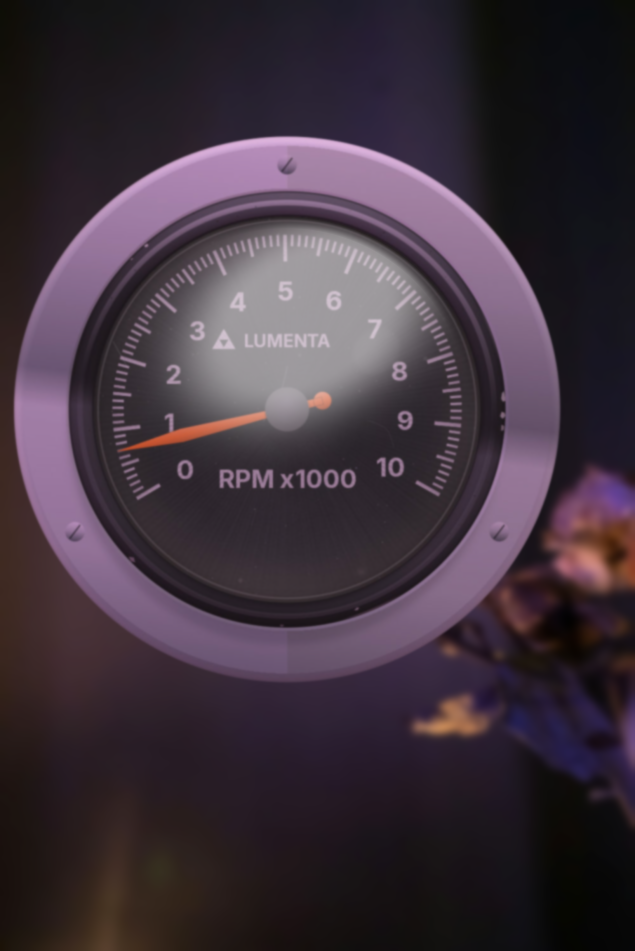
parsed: 700 rpm
